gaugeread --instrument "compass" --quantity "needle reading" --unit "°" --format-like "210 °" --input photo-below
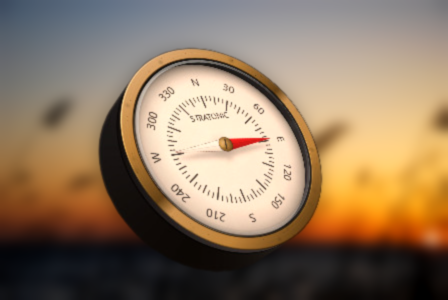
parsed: 90 °
